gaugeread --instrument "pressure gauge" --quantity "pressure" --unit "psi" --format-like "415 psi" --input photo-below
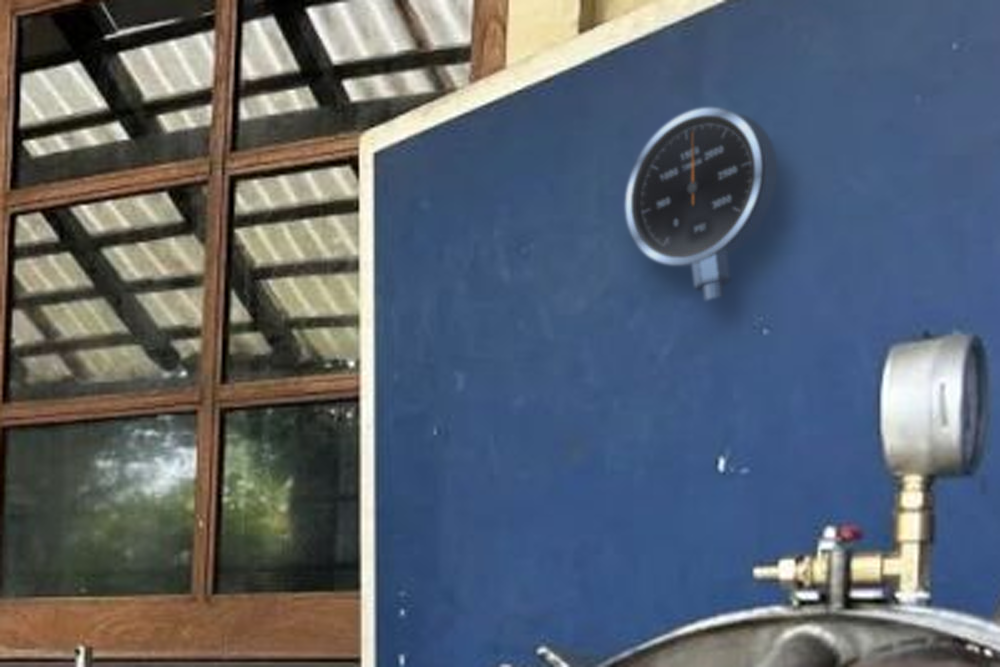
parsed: 1600 psi
